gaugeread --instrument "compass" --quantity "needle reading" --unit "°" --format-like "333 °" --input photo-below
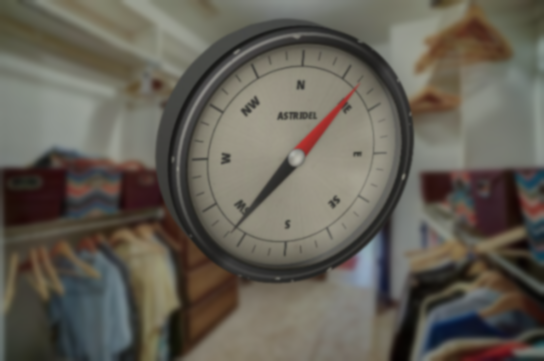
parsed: 40 °
